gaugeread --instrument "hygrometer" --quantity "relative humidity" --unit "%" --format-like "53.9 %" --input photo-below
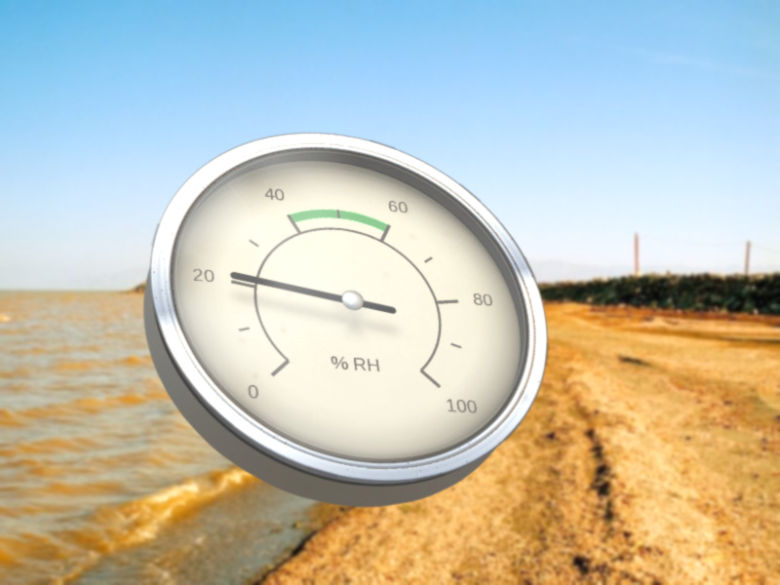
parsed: 20 %
